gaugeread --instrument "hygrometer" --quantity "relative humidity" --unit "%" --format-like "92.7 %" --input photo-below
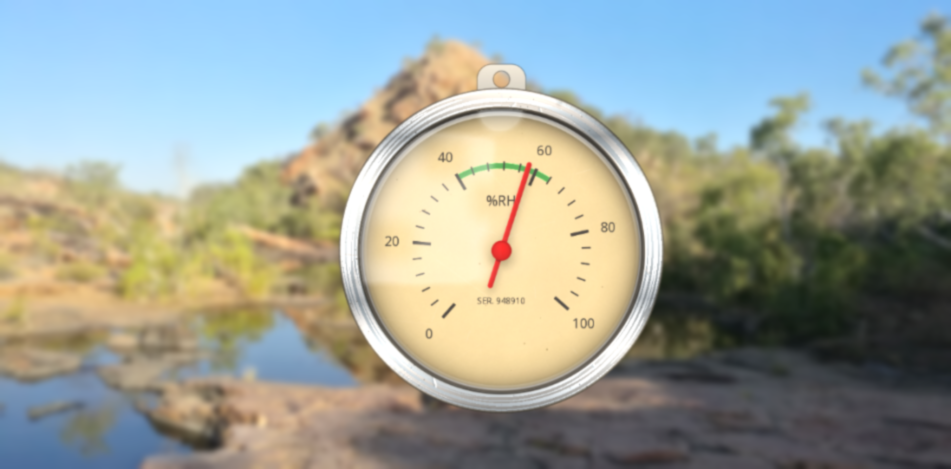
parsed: 58 %
